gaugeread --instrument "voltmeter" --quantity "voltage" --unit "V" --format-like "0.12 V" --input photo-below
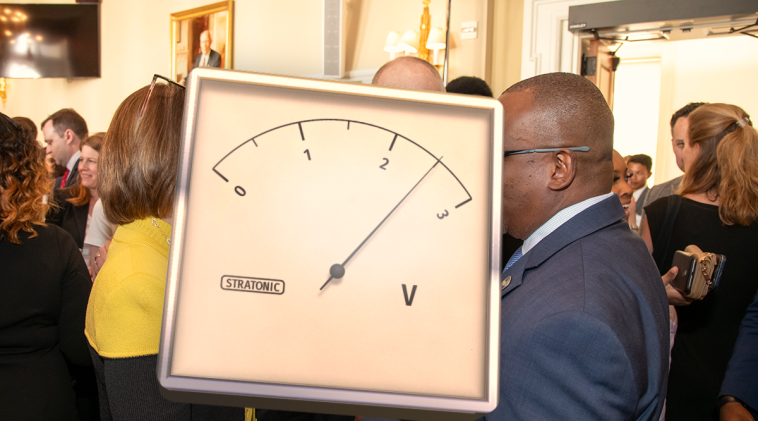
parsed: 2.5 V
